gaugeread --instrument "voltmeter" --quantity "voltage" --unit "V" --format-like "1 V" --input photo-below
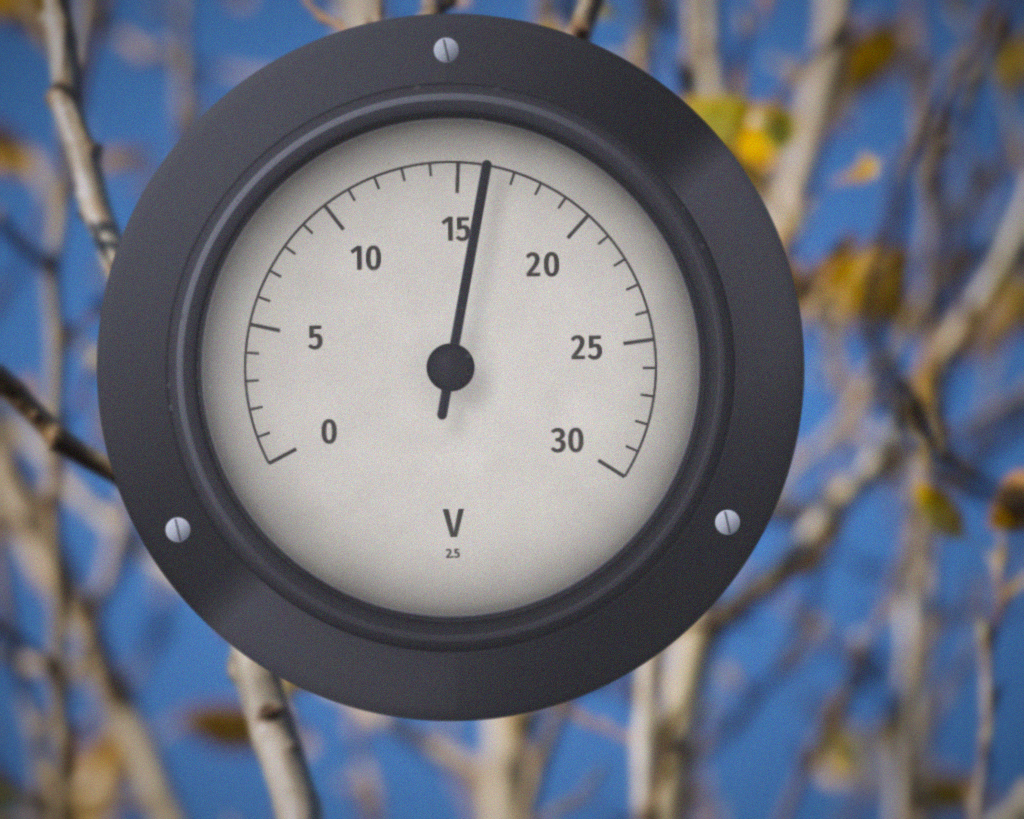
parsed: 16 V
